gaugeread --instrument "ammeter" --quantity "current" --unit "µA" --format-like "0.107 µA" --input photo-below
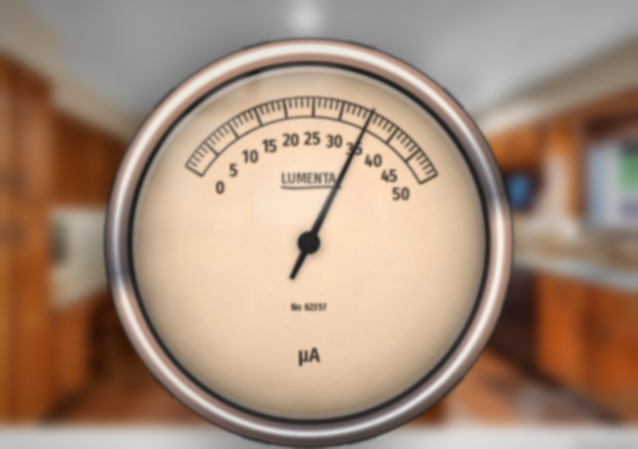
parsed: 35 µA
